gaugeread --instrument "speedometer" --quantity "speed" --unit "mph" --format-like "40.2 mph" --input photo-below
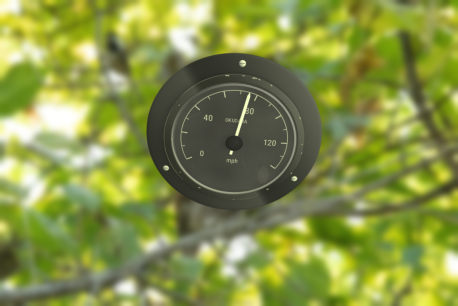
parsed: 75 mph
